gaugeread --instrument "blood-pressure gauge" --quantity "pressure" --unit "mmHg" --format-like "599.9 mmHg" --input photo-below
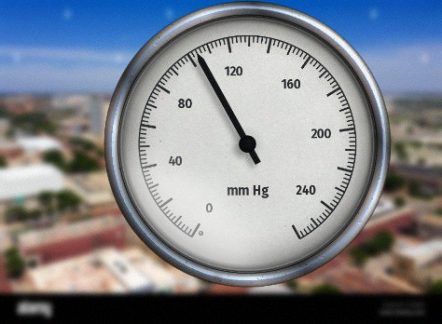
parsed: 104 mmHg
